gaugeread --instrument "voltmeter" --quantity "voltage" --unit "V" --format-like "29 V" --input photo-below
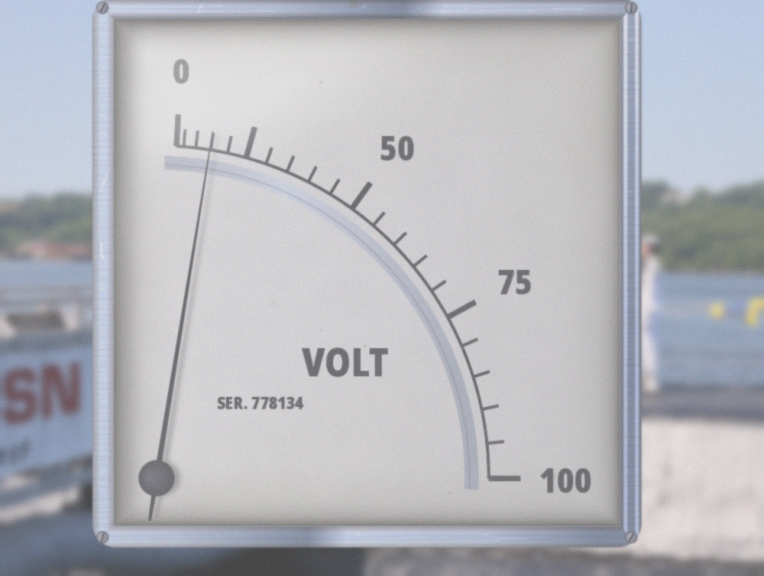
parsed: 15 V
